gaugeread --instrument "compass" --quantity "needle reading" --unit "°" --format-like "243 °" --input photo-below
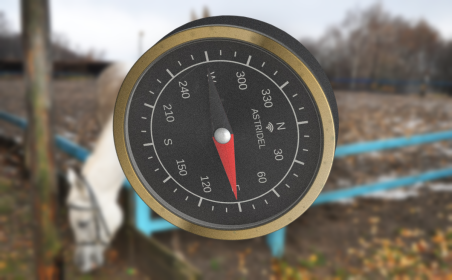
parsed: 90 °
